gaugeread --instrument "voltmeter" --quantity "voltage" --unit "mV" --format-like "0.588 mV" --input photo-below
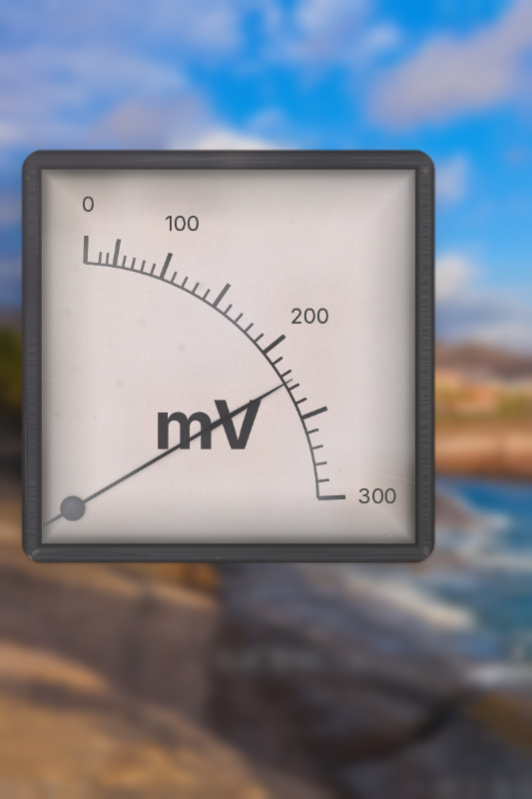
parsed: 225 mV
